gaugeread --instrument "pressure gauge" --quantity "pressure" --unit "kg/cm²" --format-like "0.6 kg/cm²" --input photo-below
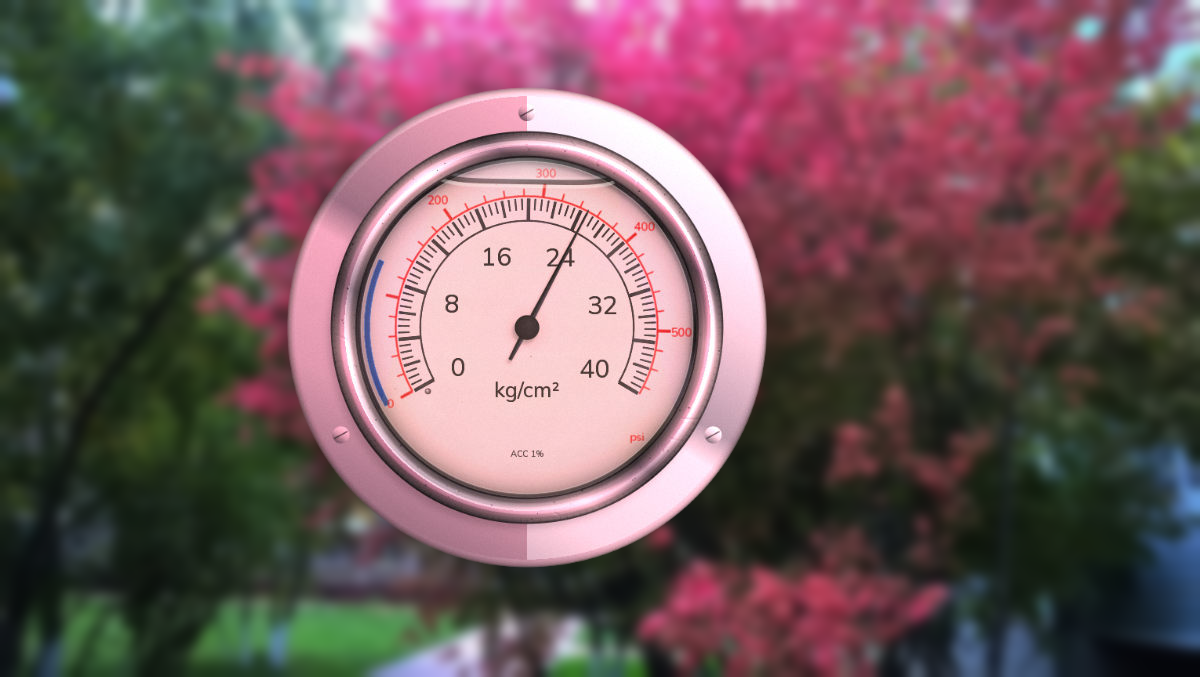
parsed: 24.5 kg/cm²
